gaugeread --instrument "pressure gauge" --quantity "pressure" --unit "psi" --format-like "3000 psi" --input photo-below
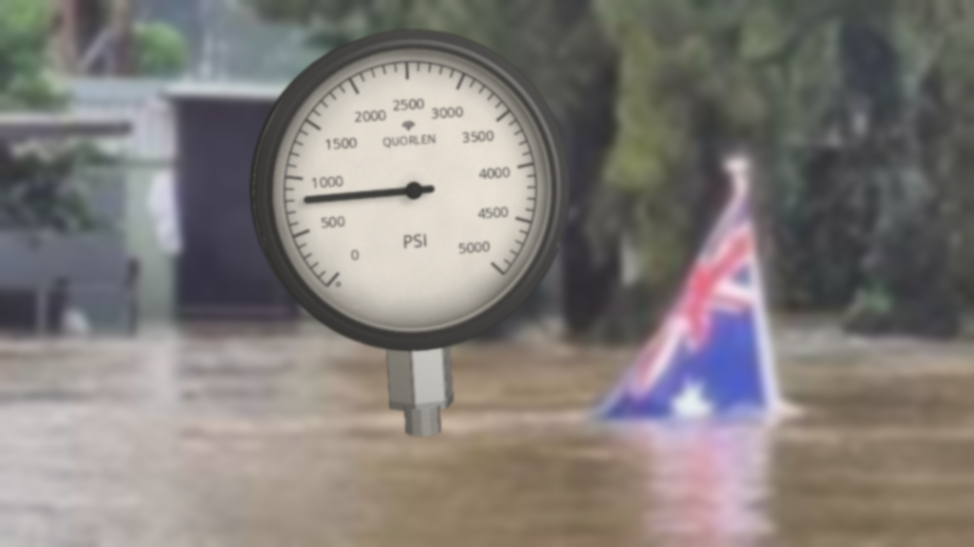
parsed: 800 psi
